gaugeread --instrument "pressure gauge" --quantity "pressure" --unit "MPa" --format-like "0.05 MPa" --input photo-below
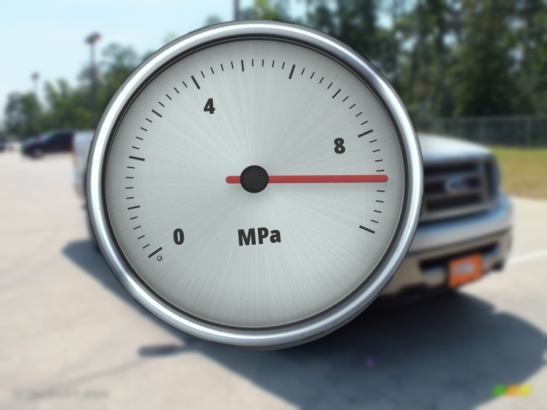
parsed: 9 MPa
